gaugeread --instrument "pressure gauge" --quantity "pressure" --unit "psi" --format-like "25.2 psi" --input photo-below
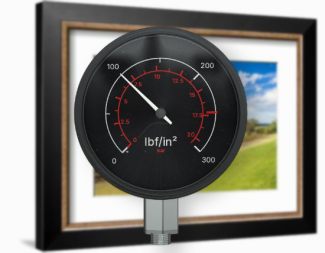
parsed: 100 psi
